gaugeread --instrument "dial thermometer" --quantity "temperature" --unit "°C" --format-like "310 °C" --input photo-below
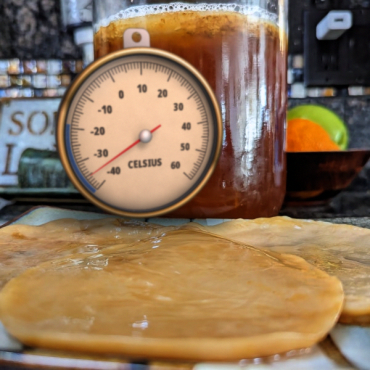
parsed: -35 °C
